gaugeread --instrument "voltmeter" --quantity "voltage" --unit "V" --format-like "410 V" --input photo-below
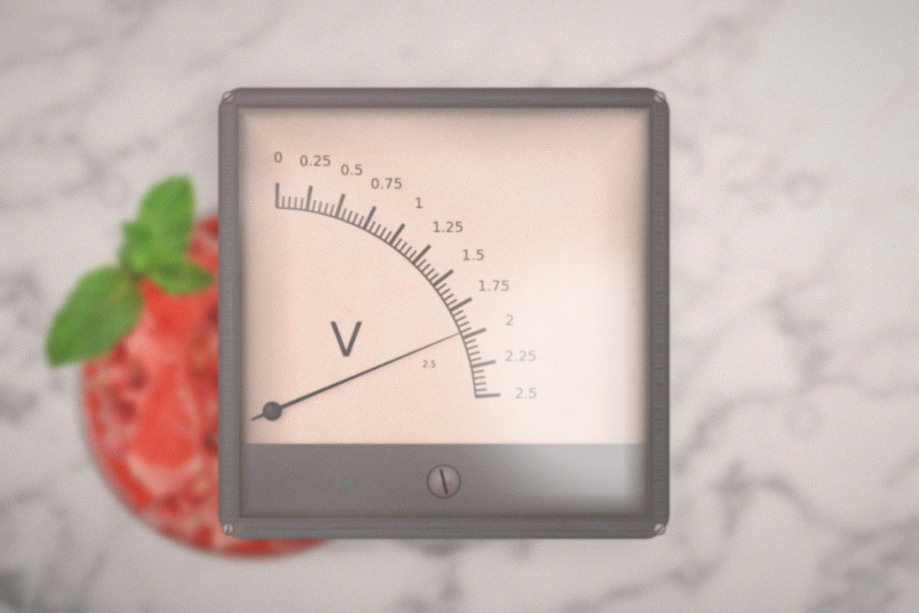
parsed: 1.95 V
